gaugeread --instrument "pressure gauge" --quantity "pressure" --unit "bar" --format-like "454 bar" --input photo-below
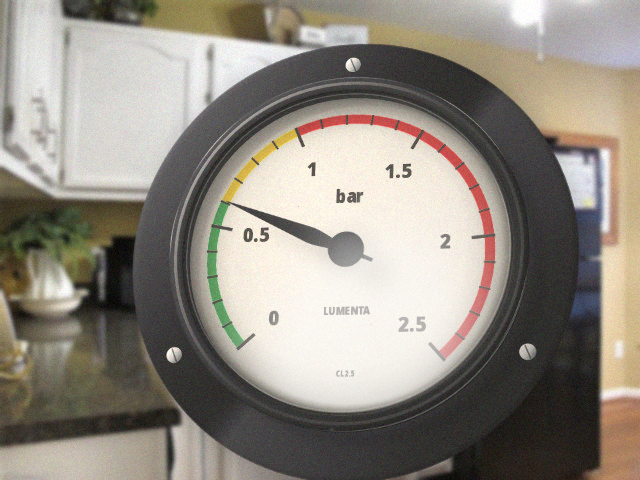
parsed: 0.6 bar
